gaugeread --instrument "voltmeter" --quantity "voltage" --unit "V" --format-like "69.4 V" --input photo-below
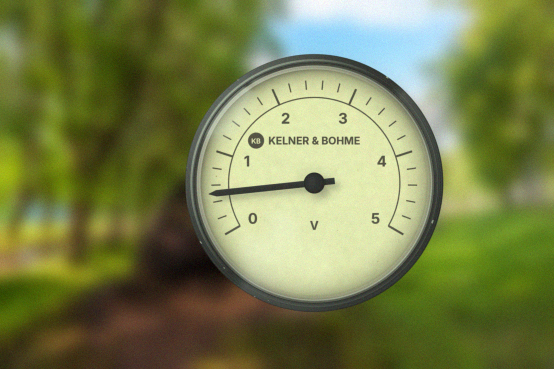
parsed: 0.5 V
